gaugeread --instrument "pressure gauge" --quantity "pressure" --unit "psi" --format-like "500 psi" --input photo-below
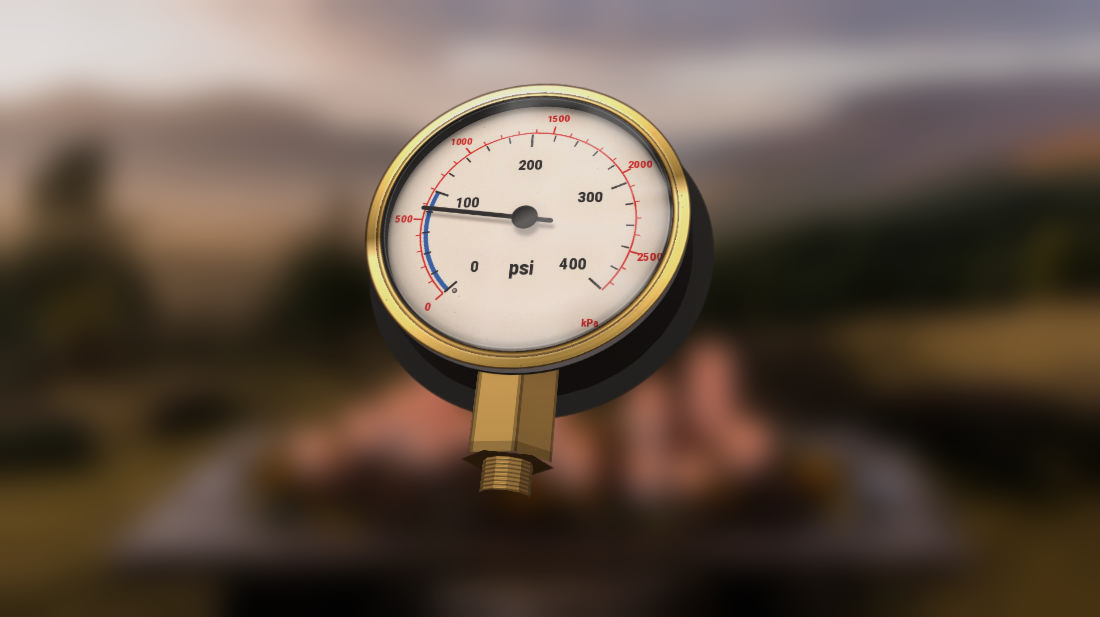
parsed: 80 psi
